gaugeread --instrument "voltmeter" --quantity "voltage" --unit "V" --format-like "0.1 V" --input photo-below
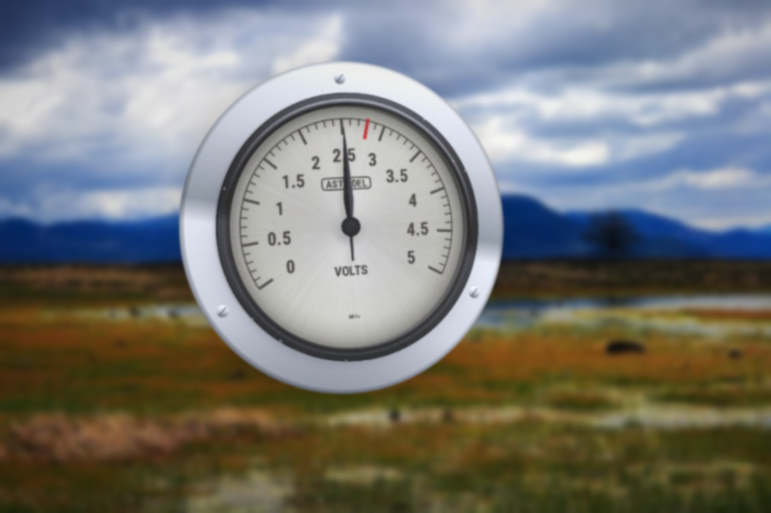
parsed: 2.5 V
